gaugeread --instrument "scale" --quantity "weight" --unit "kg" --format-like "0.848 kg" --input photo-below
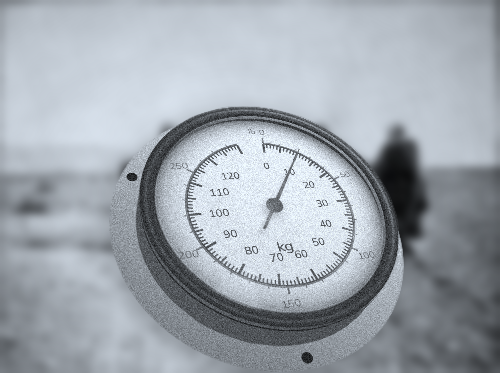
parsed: 10 kg
